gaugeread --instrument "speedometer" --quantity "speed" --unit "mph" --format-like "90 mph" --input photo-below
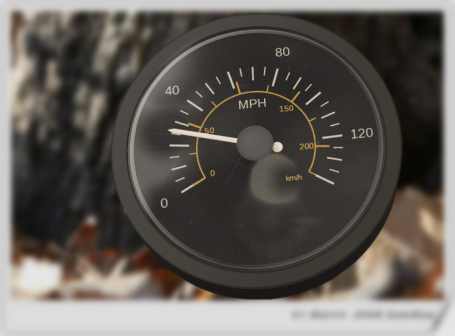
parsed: 25 mph
